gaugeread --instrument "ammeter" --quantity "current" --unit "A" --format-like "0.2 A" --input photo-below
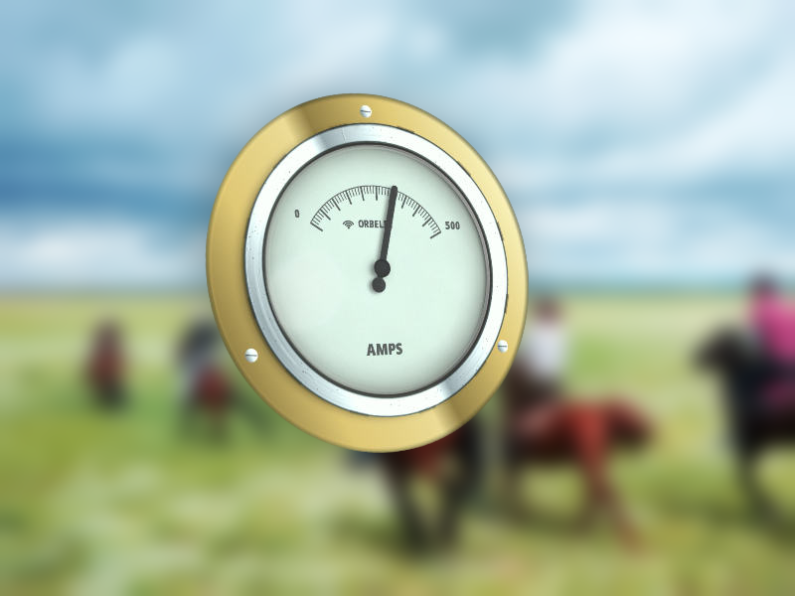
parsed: 300 A
